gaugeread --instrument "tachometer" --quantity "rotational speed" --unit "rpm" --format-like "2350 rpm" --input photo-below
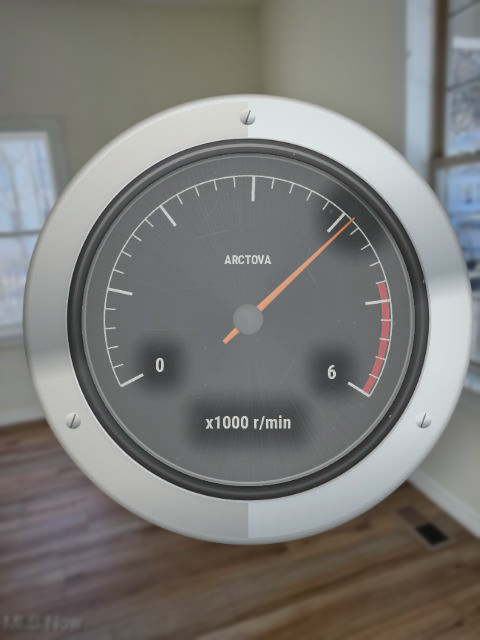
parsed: 4100 rpm
